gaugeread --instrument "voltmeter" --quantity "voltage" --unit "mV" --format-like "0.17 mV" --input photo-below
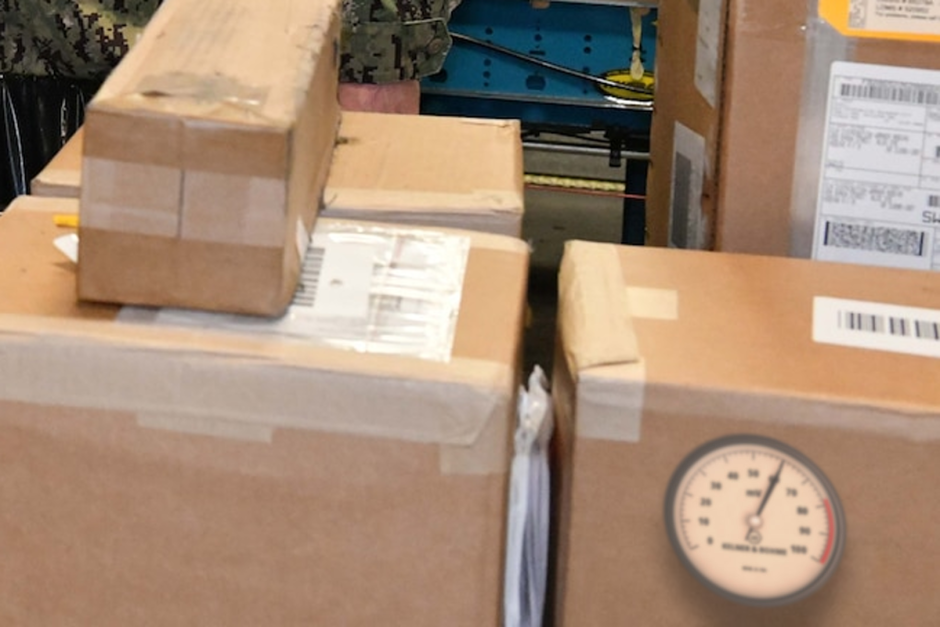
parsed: 60 mV
